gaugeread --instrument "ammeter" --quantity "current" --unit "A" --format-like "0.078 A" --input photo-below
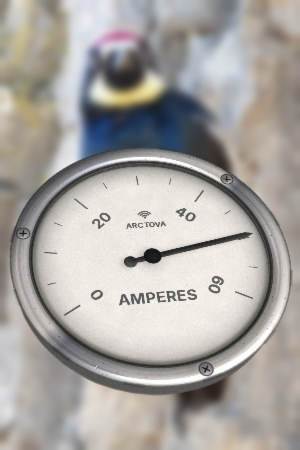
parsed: 50 A
